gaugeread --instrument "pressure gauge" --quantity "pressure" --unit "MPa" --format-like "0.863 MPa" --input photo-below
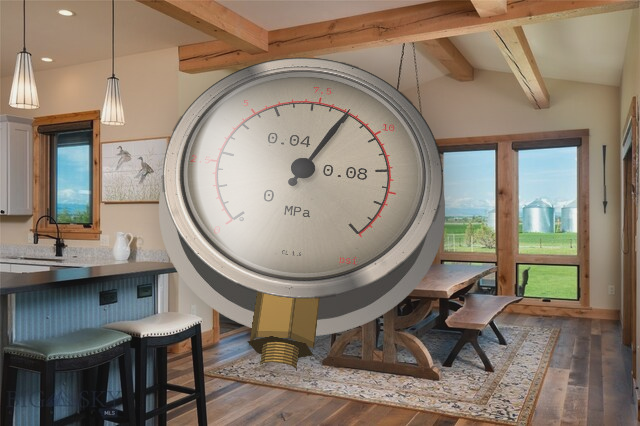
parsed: 0.06 MPa
